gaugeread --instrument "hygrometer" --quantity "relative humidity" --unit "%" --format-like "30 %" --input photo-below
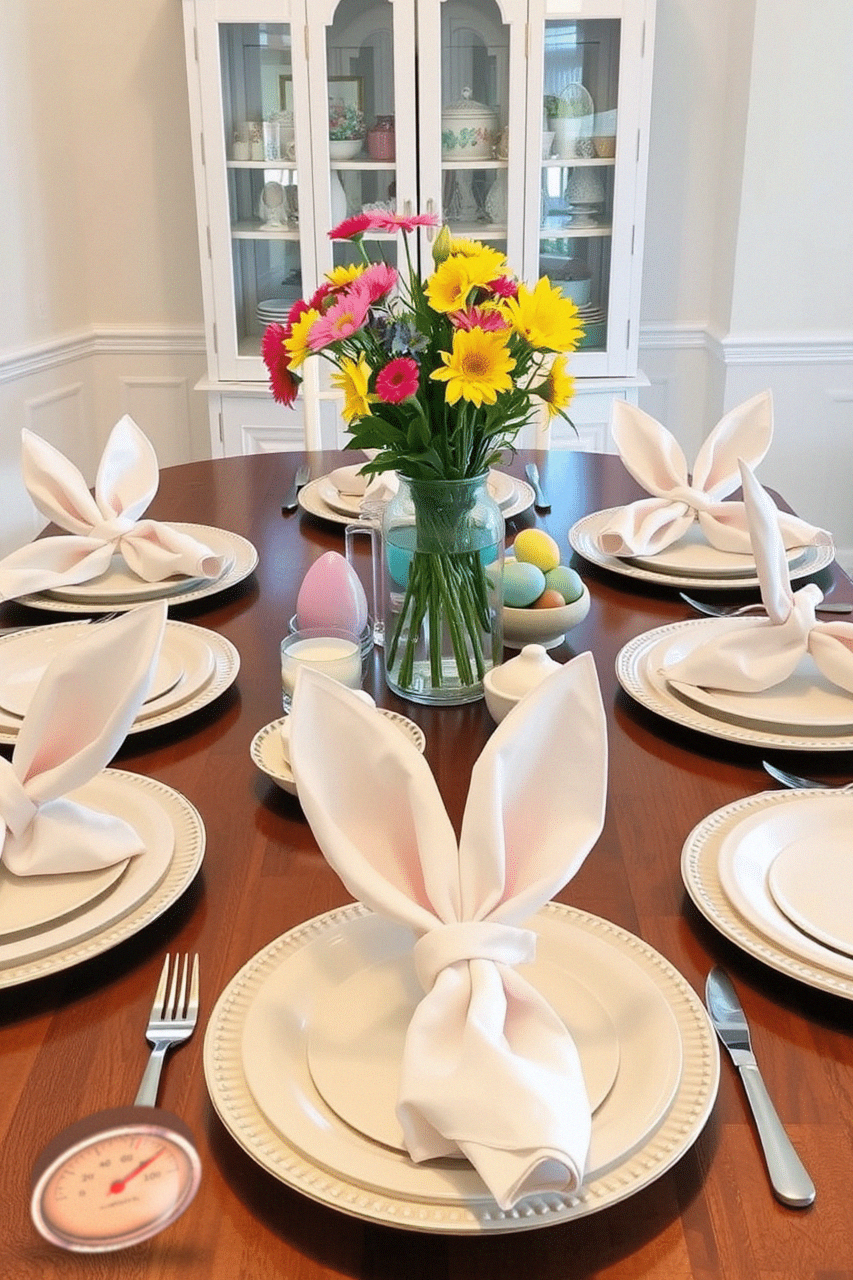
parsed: 80 %
